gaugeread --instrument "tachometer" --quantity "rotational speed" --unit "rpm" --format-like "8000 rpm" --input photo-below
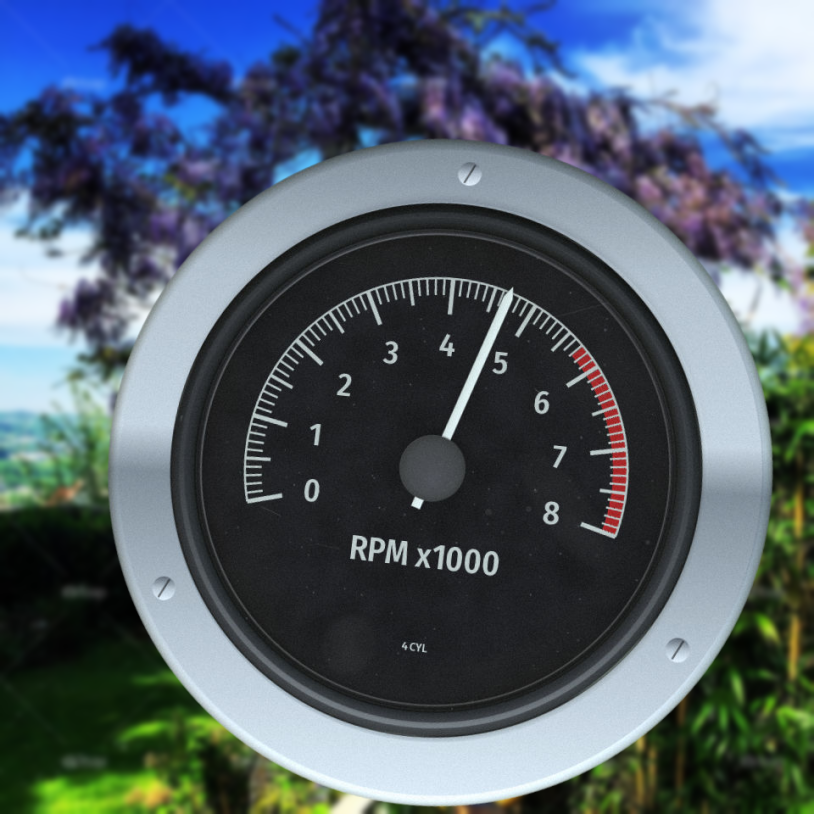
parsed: 4700 rpm
